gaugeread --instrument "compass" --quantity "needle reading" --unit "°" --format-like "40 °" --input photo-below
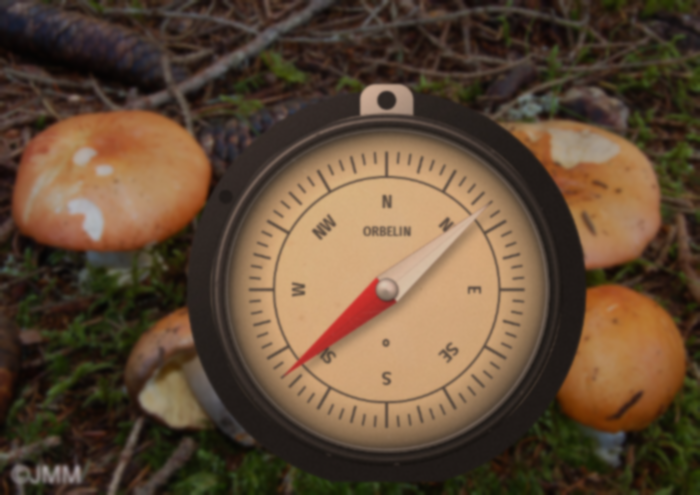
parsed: 230 °
